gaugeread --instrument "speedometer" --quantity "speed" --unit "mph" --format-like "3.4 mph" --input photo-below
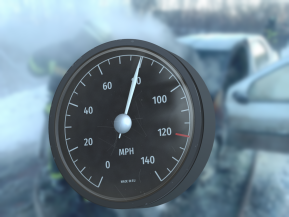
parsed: 80 mph
